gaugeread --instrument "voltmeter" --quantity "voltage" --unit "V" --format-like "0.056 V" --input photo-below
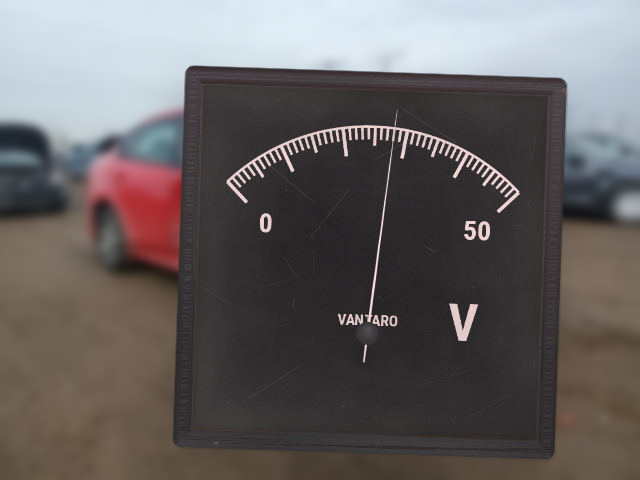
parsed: 28 V
